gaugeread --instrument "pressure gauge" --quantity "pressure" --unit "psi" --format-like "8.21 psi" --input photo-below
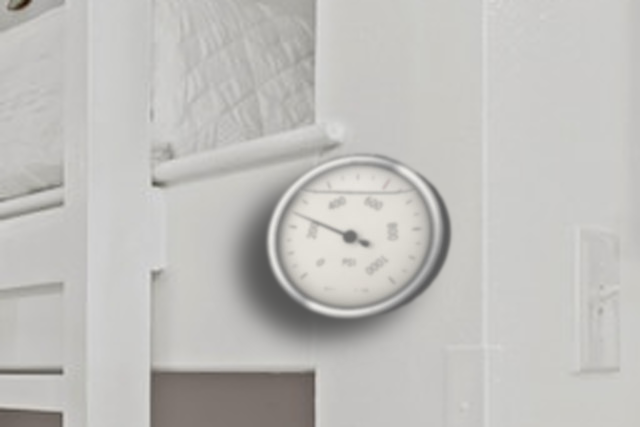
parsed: 250 psi
